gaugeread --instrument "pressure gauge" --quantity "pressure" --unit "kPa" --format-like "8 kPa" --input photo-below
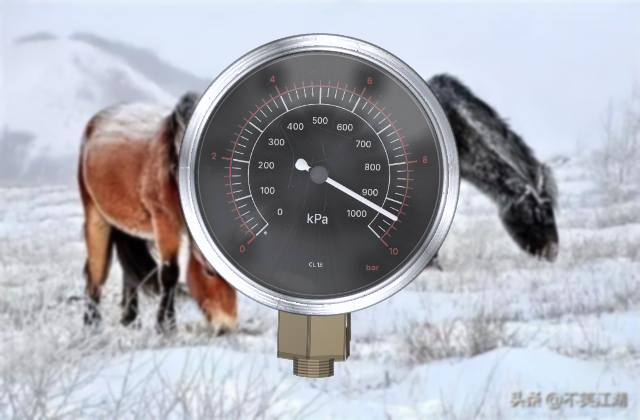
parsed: 940 kPa
